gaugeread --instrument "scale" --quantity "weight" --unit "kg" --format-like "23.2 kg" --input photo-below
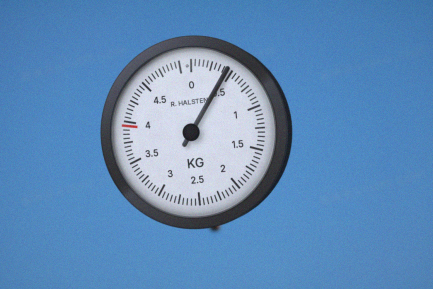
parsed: 0.45 kg
